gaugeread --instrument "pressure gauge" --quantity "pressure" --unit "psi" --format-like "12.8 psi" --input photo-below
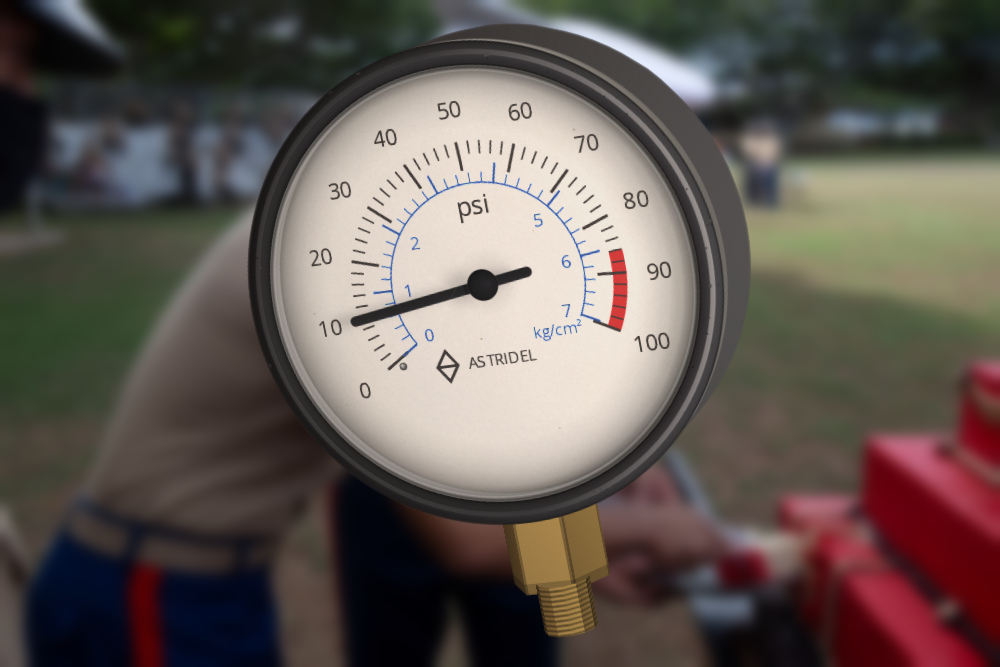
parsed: 10 psi
